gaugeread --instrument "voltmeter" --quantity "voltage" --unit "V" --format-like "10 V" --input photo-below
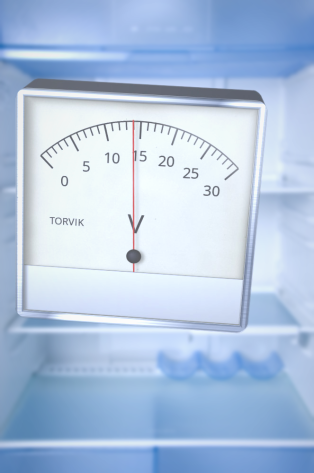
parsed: 14 V
